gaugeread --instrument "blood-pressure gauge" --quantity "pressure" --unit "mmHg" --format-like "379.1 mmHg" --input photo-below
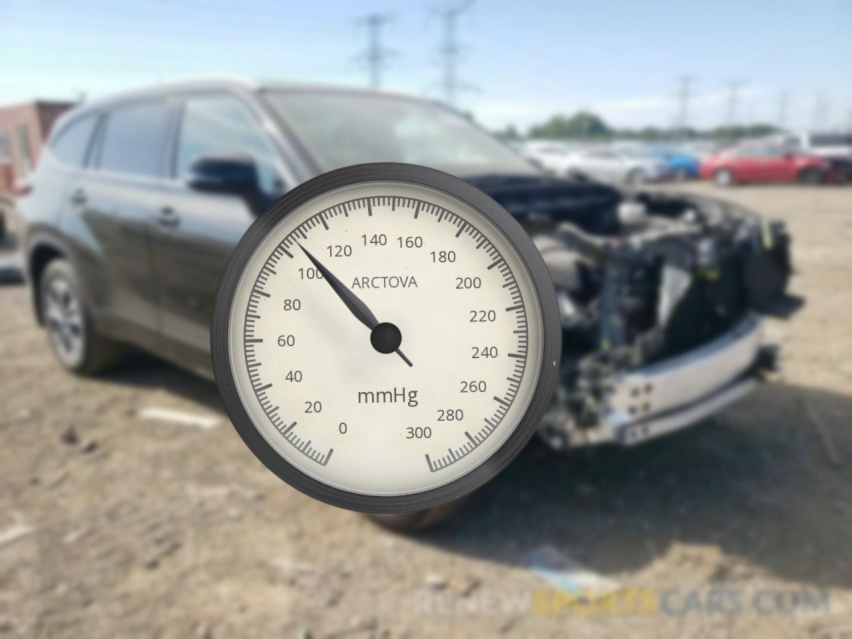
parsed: 106 mmHg
